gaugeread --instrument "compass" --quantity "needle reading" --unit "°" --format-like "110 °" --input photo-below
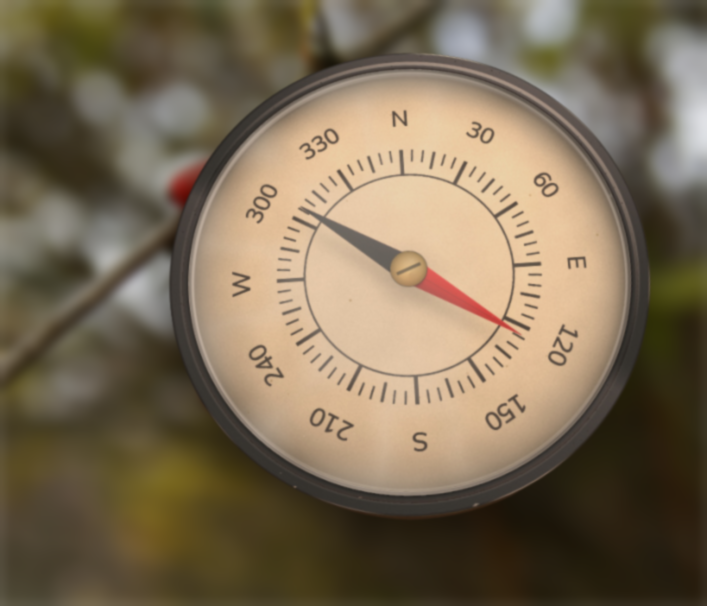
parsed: 125 °
